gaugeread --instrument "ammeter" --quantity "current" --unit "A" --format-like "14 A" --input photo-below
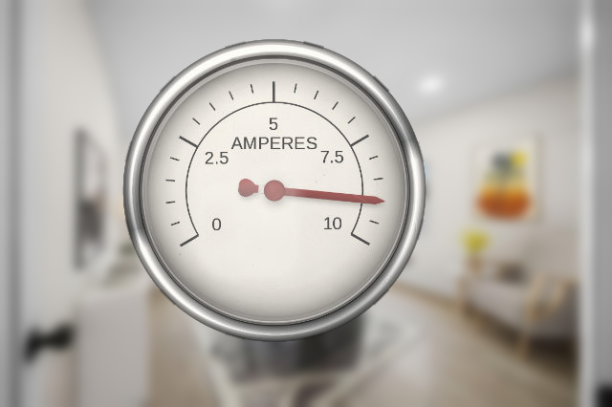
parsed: 9 A
